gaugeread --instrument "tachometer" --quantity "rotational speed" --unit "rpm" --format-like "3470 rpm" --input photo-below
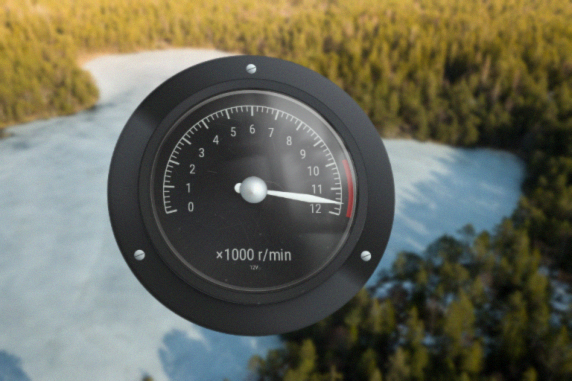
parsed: 11600 rpm
